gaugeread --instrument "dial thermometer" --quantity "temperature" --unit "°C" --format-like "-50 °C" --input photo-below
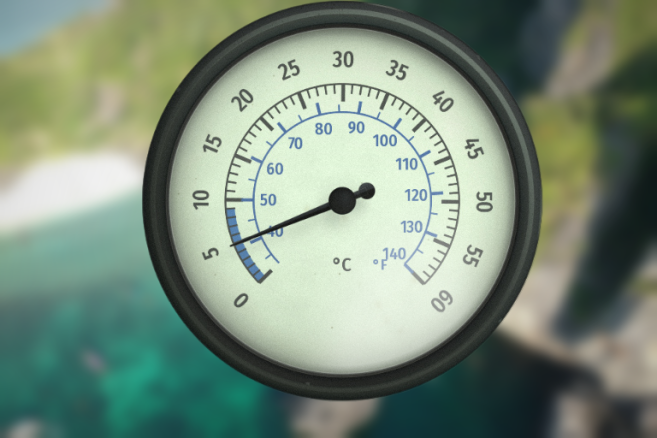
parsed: 5 °C
